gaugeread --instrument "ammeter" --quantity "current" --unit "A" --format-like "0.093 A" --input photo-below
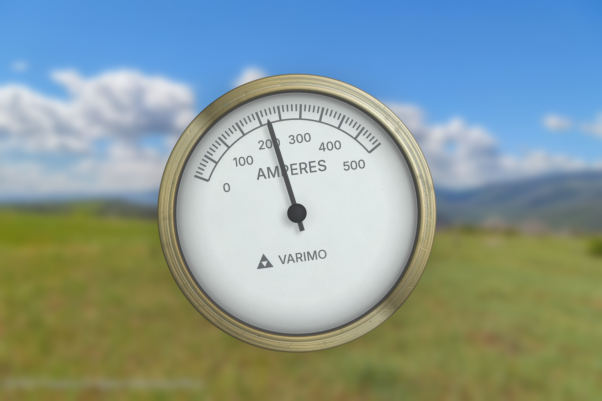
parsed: 220 A
